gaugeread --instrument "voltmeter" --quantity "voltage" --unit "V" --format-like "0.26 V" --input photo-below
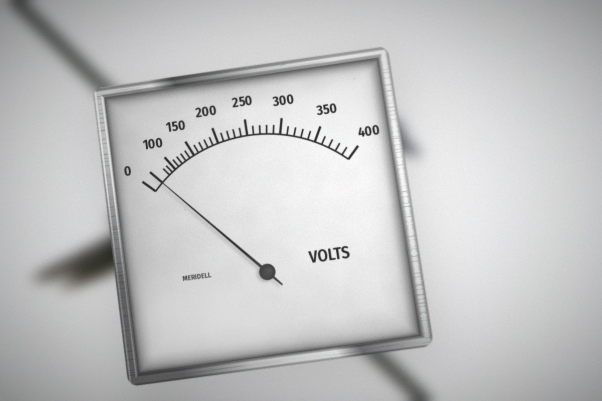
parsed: 50 V
